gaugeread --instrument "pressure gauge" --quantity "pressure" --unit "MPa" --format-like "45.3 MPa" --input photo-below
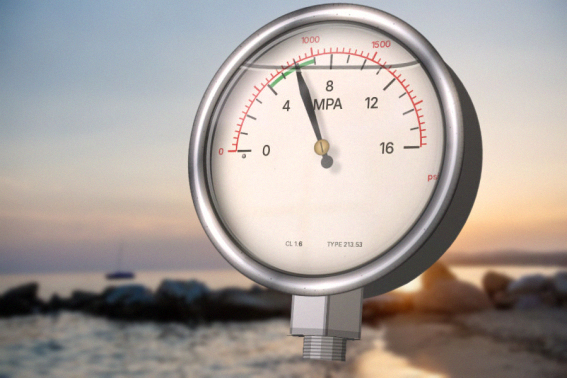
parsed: 6 MPa
